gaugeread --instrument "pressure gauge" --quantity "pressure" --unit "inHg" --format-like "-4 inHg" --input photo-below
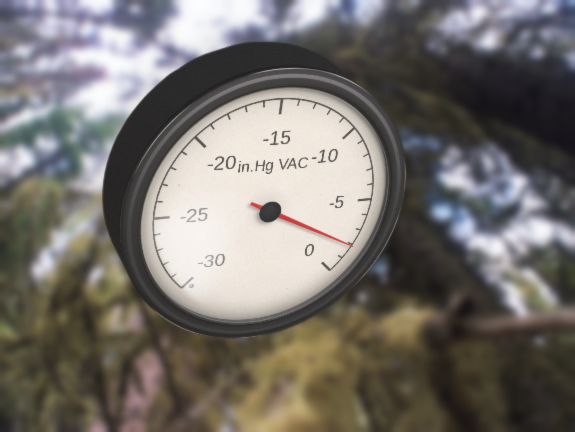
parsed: -2 inHg
